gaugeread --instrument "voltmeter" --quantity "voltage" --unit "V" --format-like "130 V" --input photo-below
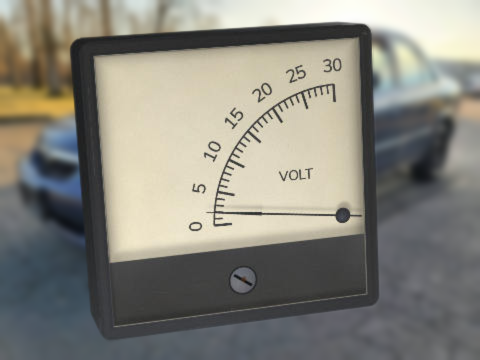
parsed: 2 V
